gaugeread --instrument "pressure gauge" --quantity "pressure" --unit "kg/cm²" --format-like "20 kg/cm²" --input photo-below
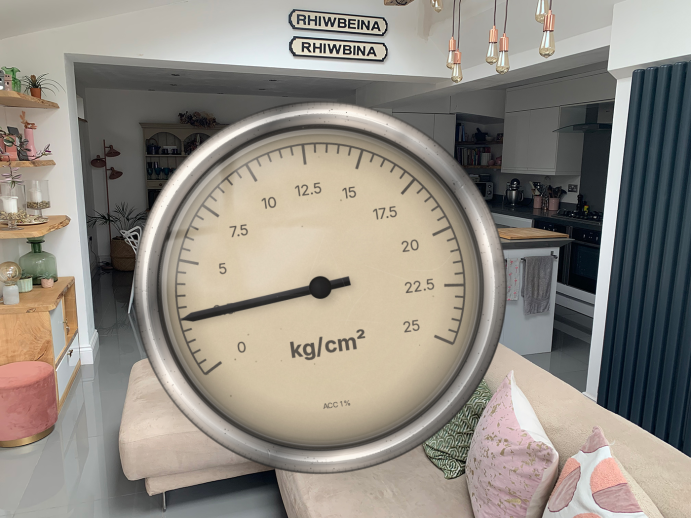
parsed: 2.5 kg/cm²
